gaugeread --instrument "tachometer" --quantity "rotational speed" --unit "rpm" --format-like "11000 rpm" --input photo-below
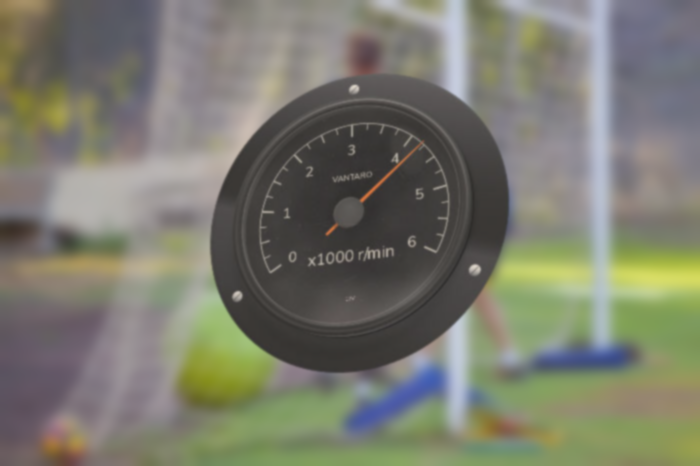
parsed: 4250 rpm
